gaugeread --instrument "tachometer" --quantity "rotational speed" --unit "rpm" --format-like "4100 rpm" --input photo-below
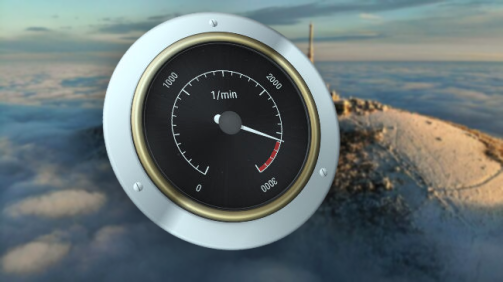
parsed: 2600 rpm
